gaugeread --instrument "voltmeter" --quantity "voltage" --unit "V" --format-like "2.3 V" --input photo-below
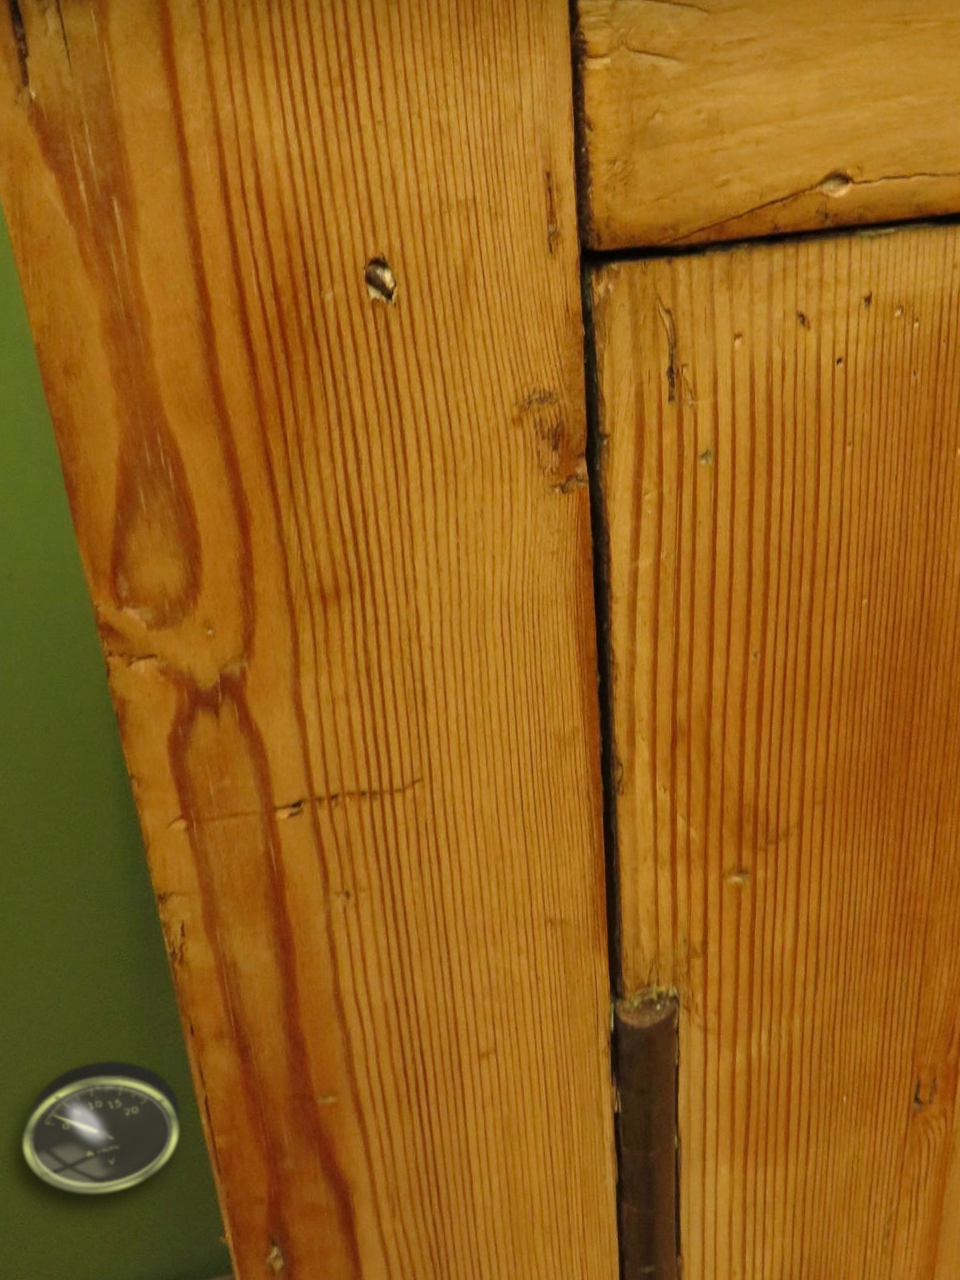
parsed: 2.5 V
